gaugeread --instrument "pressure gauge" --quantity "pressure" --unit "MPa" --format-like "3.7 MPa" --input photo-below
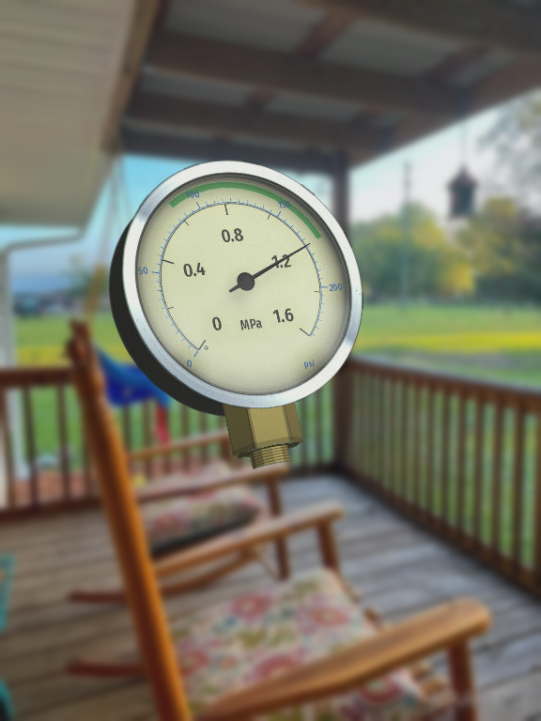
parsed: 1.2 MPa
